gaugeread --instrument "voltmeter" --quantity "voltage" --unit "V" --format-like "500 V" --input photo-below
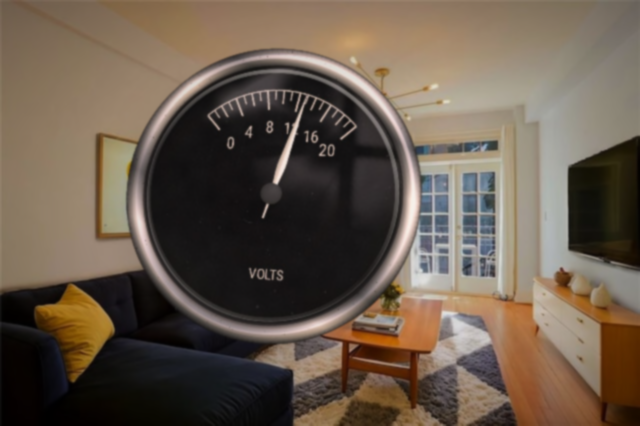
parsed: 13 V
